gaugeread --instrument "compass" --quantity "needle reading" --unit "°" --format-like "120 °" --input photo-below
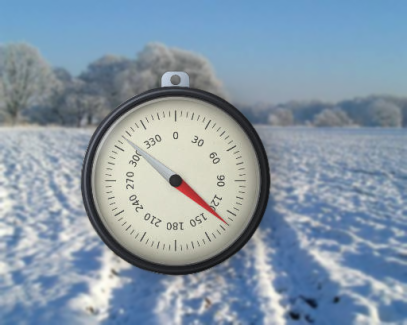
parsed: 130 °
